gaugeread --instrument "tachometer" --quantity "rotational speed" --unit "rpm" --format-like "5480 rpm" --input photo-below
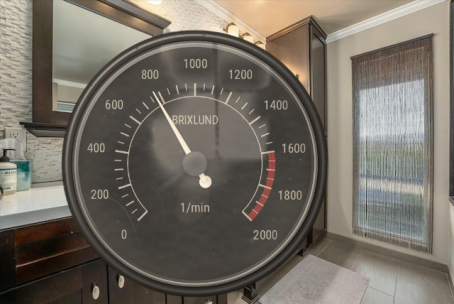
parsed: 775 rpm
